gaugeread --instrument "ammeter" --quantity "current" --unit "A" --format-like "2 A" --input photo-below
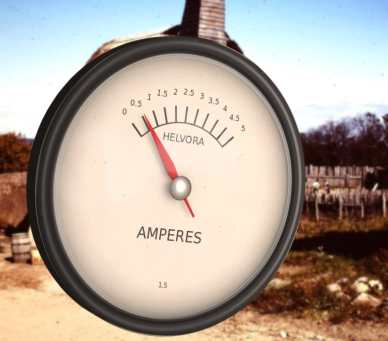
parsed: 0.5 A
